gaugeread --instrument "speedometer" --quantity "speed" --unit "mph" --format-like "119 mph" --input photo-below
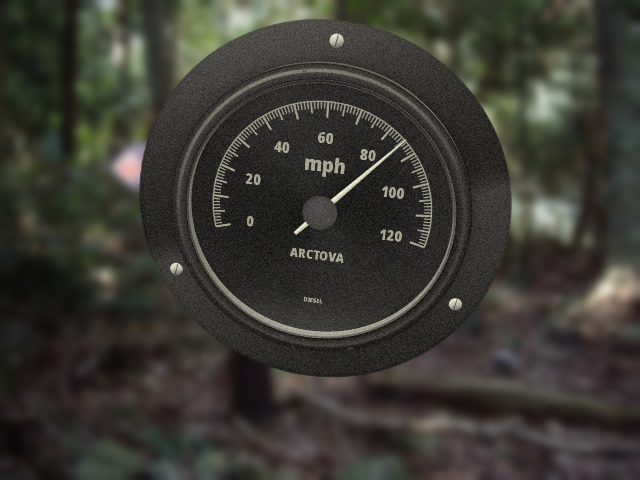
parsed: 85 mph
